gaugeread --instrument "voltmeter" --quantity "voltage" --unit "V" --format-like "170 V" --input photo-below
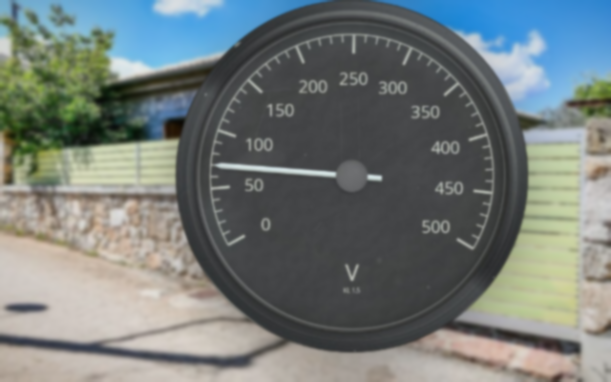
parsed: 70 V
